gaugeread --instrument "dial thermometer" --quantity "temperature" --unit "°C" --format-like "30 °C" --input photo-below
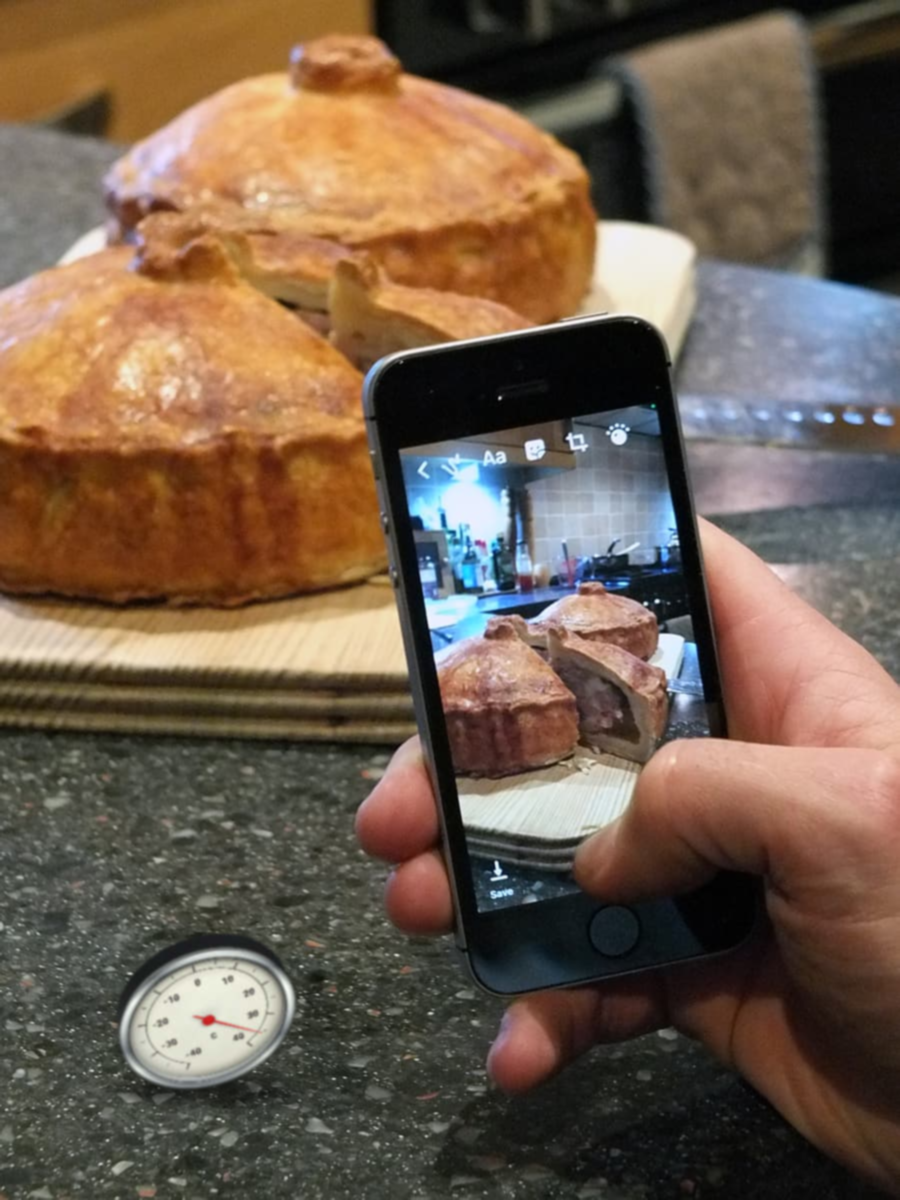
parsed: 35 °C
